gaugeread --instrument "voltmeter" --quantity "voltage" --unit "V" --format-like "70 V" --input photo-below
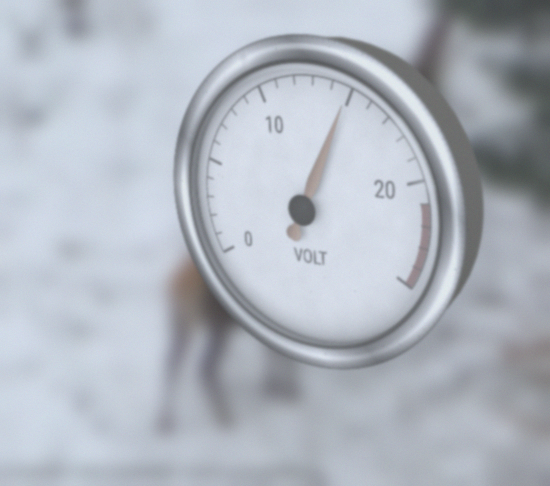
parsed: 15 V
